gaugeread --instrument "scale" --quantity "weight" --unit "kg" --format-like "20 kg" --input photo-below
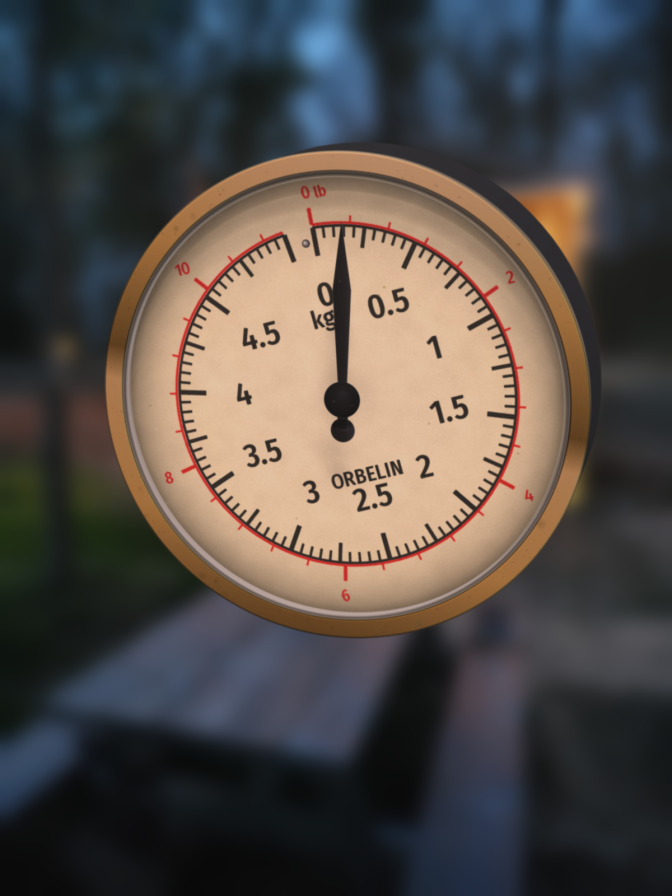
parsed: 0.15 kg
